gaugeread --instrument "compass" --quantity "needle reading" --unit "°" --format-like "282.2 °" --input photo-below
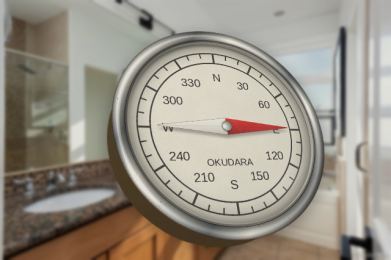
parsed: 90 °
